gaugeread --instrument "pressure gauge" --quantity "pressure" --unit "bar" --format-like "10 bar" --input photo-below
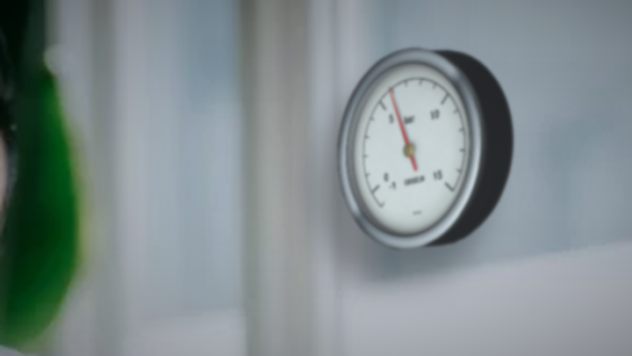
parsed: 6 bar
